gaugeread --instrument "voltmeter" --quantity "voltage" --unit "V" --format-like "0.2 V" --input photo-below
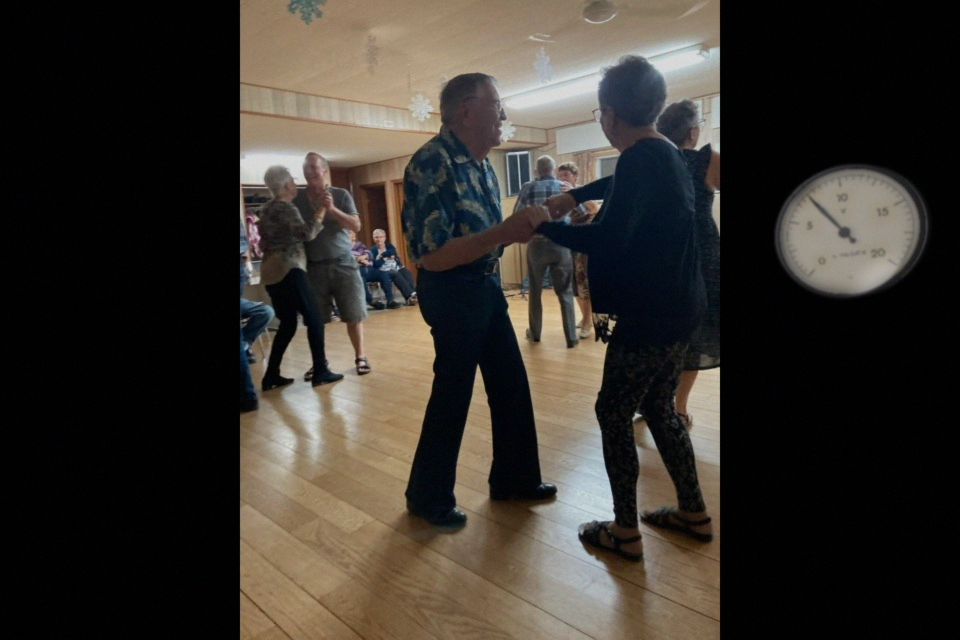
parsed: 7.5 V
